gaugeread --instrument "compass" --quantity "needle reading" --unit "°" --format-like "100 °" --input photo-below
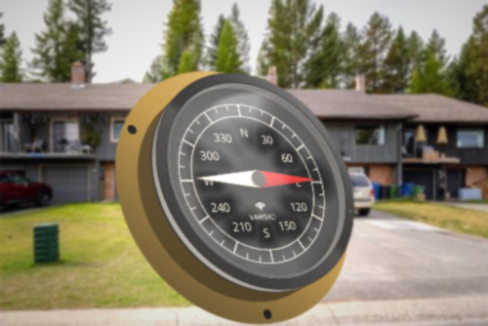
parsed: 90 °
